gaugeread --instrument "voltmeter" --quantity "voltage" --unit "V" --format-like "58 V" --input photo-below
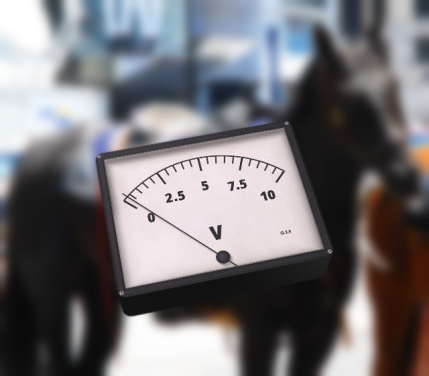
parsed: 0.25 V
